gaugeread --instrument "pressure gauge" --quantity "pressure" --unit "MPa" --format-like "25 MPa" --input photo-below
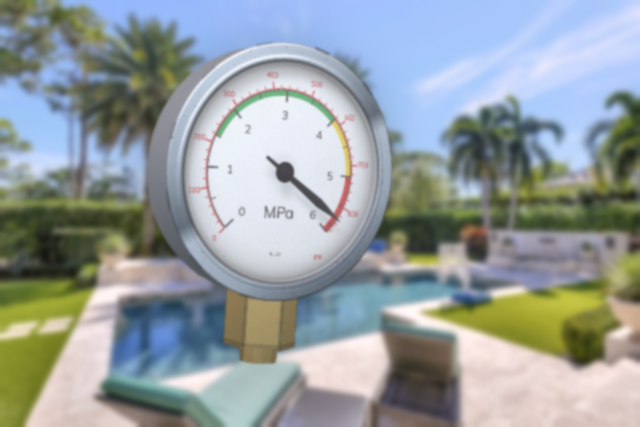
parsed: 5.75 MPa
